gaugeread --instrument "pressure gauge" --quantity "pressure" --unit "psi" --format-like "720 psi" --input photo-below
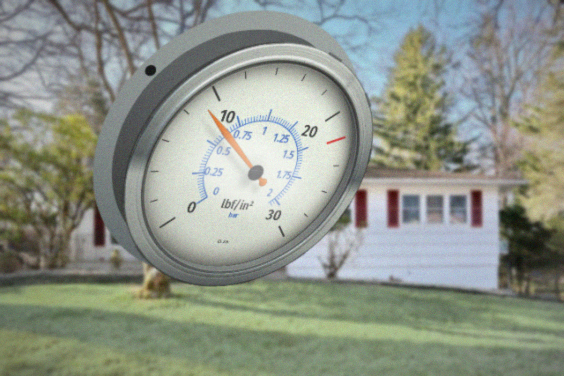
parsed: 9 psi
